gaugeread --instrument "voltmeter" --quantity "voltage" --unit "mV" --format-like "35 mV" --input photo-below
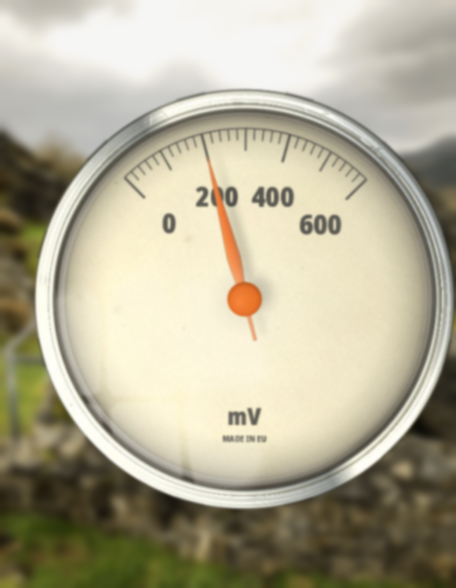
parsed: 200 mV
